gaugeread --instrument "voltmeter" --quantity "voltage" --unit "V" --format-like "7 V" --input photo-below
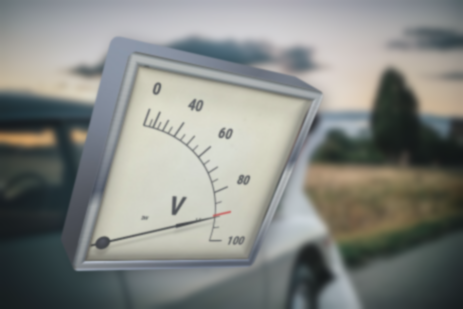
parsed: 90 V
